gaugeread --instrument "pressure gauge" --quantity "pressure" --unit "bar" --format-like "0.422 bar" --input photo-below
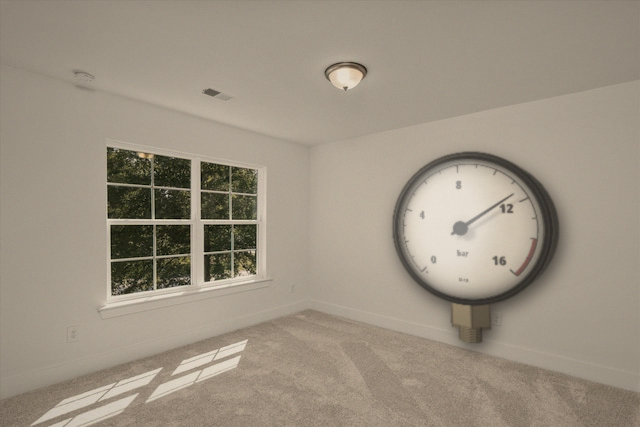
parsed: 11.5 bar
